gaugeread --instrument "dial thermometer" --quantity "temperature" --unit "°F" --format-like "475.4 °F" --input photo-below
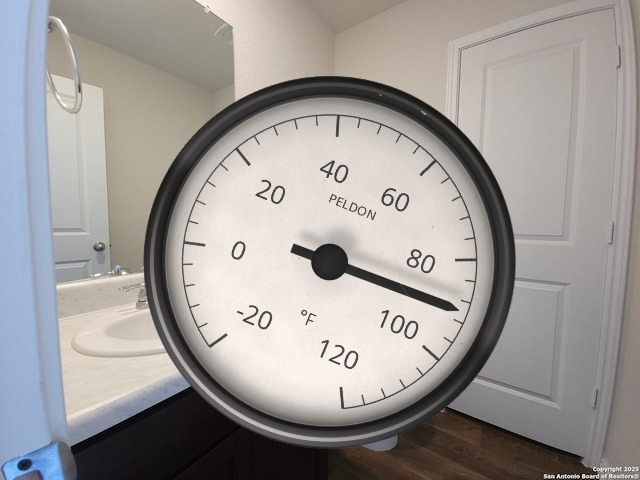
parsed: 90 °F
